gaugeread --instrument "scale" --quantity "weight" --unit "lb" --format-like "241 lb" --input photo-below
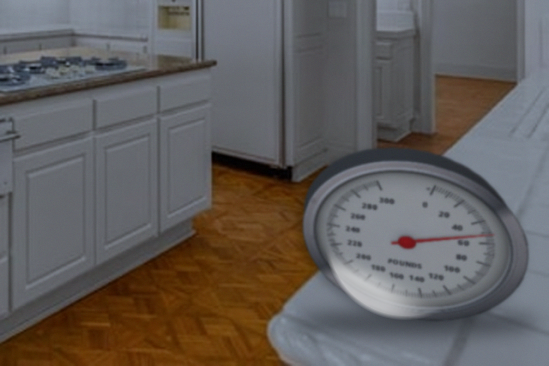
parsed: 50 lb
